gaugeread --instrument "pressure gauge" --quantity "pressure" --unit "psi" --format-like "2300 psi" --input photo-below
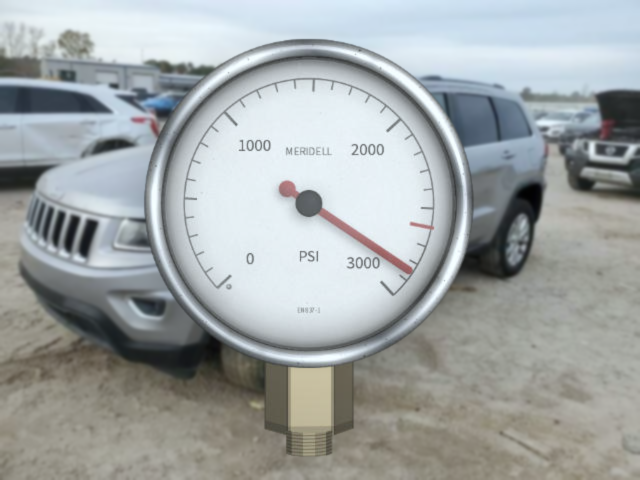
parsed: 2850 psi
